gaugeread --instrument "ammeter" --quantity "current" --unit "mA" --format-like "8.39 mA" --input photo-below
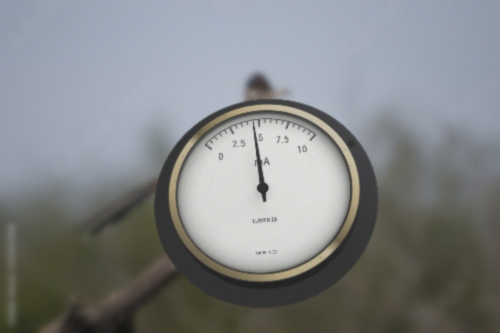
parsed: 4.5 mA
